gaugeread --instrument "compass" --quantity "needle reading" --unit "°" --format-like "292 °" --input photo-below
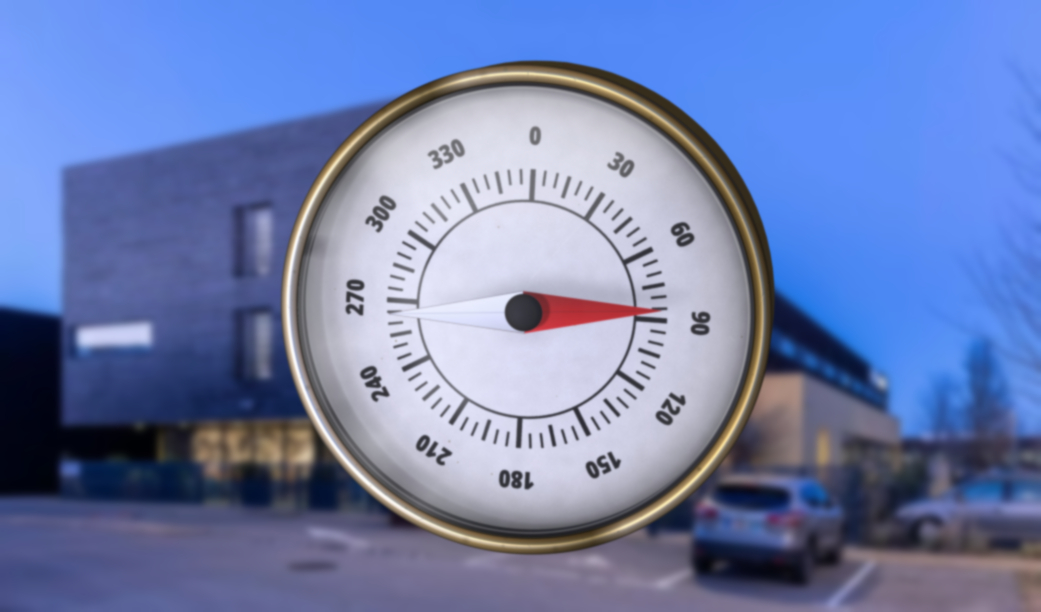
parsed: 85 °
